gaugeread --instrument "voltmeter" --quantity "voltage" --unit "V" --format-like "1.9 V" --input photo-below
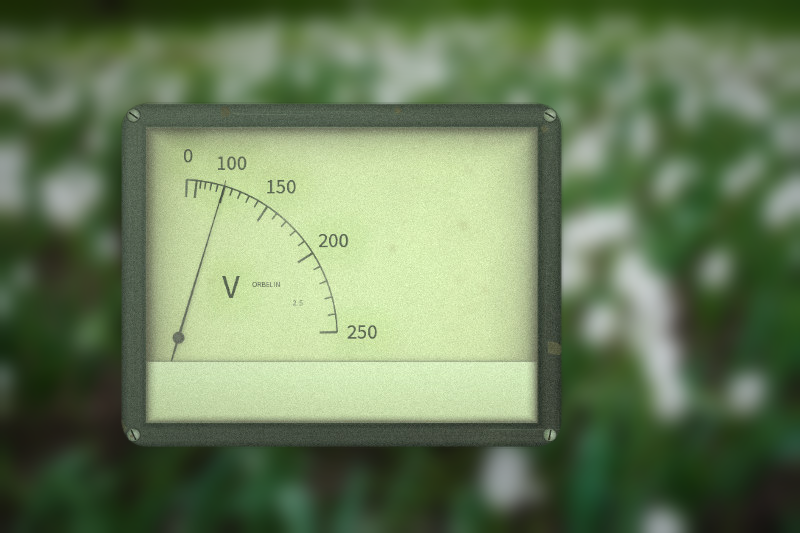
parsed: 100 V
